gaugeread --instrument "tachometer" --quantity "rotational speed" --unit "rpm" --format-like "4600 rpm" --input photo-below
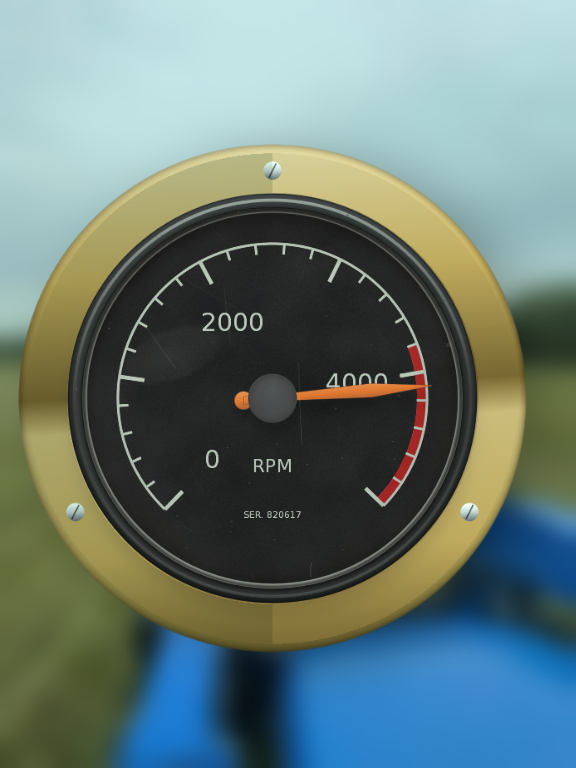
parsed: 4100 rpm
